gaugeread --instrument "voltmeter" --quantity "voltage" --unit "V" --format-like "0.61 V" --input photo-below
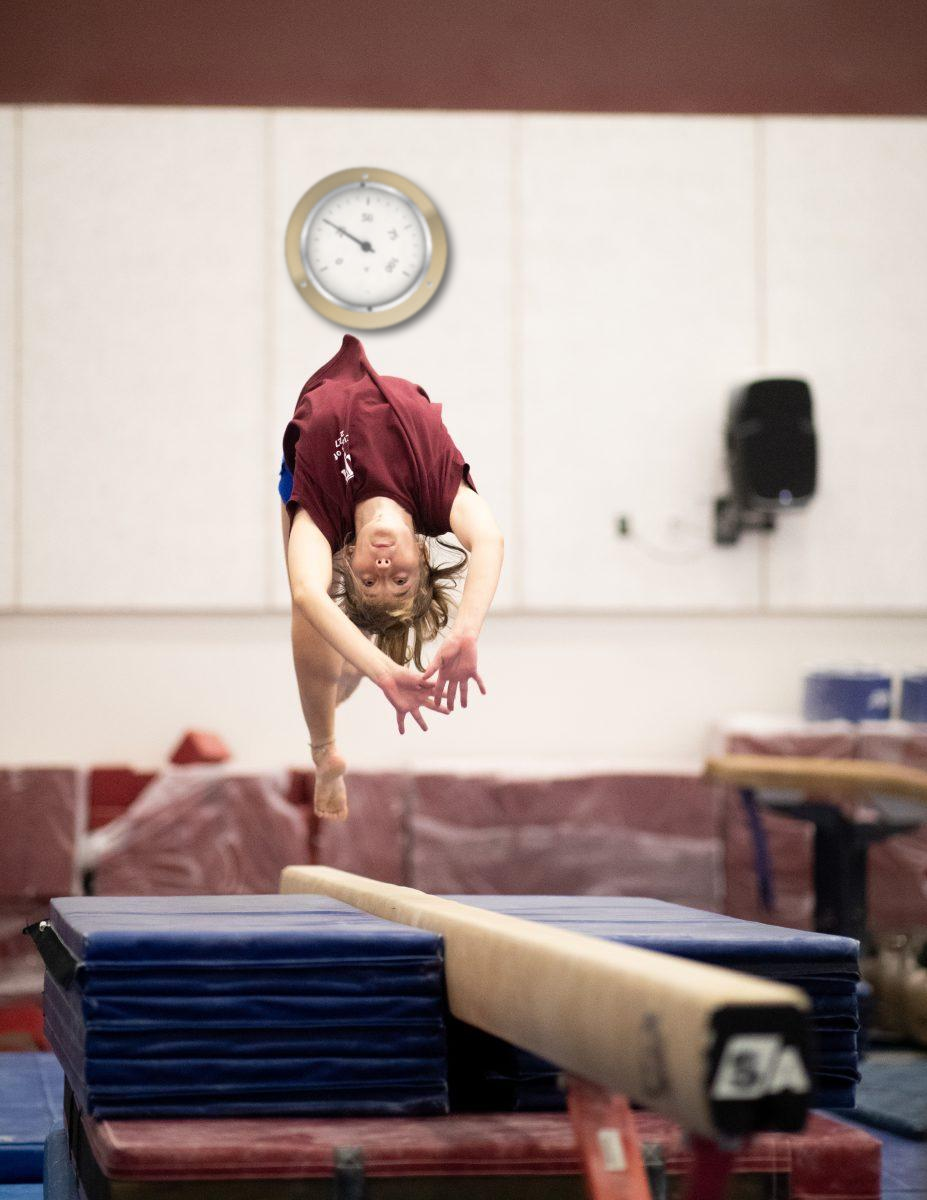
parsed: 25 V
